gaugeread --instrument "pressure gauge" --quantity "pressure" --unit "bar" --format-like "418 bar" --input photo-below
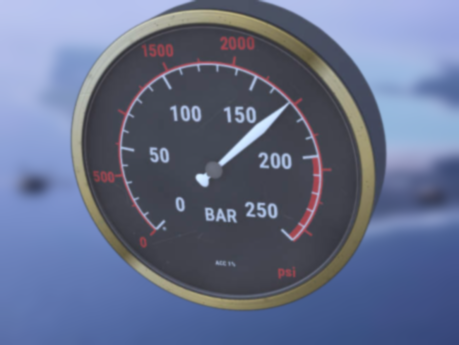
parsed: 170 bar
